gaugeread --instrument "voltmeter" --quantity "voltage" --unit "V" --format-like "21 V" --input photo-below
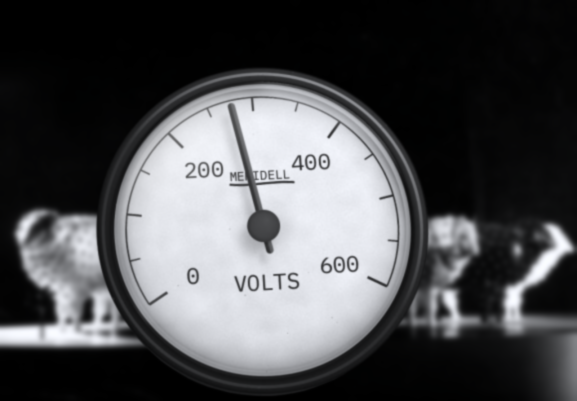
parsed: 275 V
